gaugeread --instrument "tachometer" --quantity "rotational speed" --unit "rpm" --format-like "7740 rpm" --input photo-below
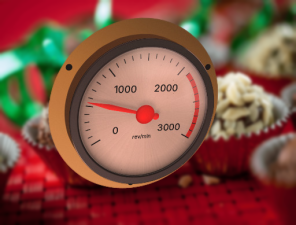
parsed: 550 rpm
